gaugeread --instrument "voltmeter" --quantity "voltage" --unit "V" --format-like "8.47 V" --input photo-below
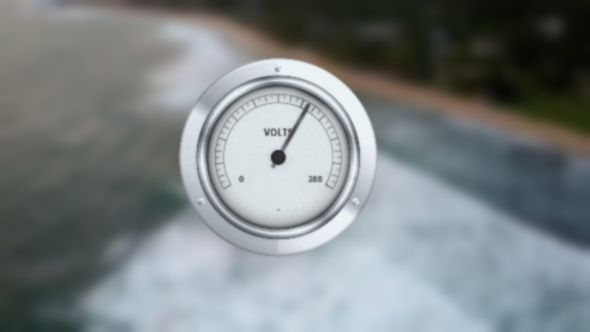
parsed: 125 V
